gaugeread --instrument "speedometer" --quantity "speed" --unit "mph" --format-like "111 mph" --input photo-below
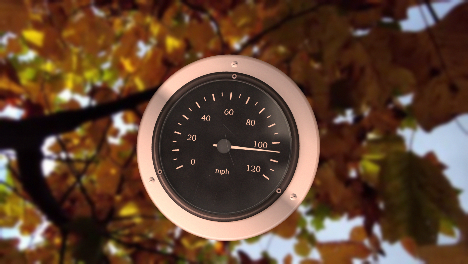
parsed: 105 mph
